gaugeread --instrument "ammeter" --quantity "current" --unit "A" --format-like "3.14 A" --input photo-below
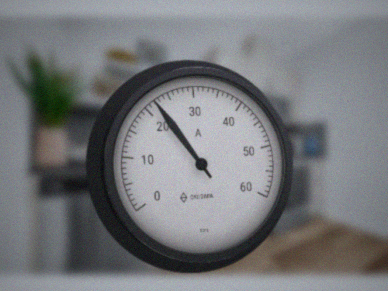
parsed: 22 A
